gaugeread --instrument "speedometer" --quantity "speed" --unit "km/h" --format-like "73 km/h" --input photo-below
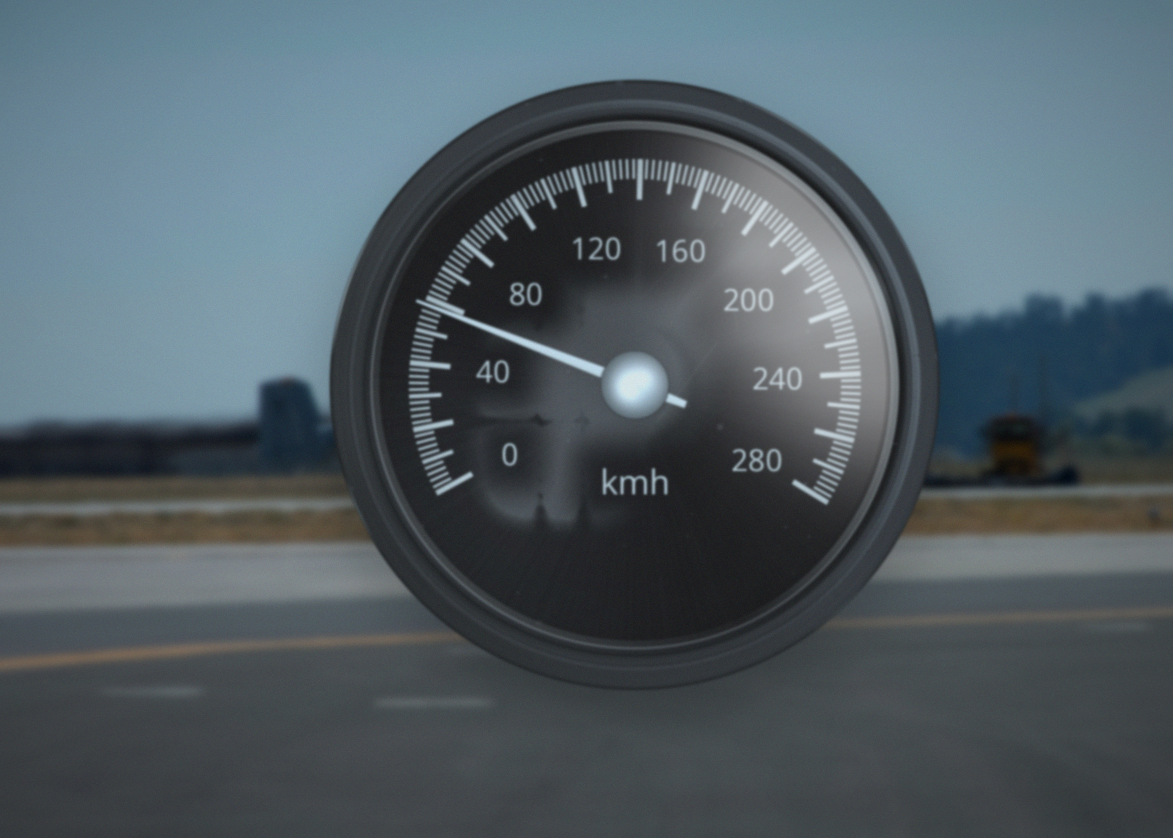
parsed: 58 km/h
